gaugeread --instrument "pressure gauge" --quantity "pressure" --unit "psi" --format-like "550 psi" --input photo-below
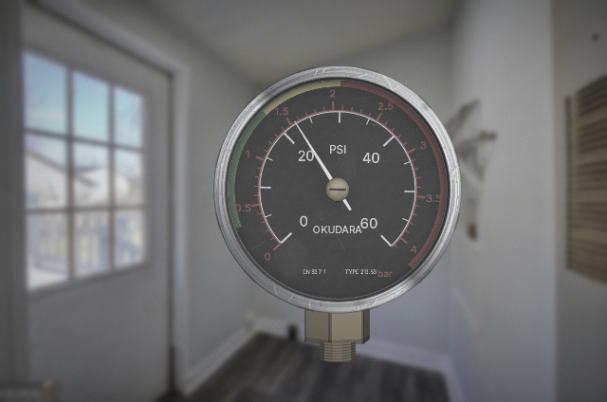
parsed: 22.5 psi
